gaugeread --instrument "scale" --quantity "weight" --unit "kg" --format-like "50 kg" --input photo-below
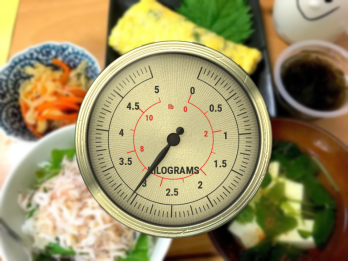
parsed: 3.05 kg
